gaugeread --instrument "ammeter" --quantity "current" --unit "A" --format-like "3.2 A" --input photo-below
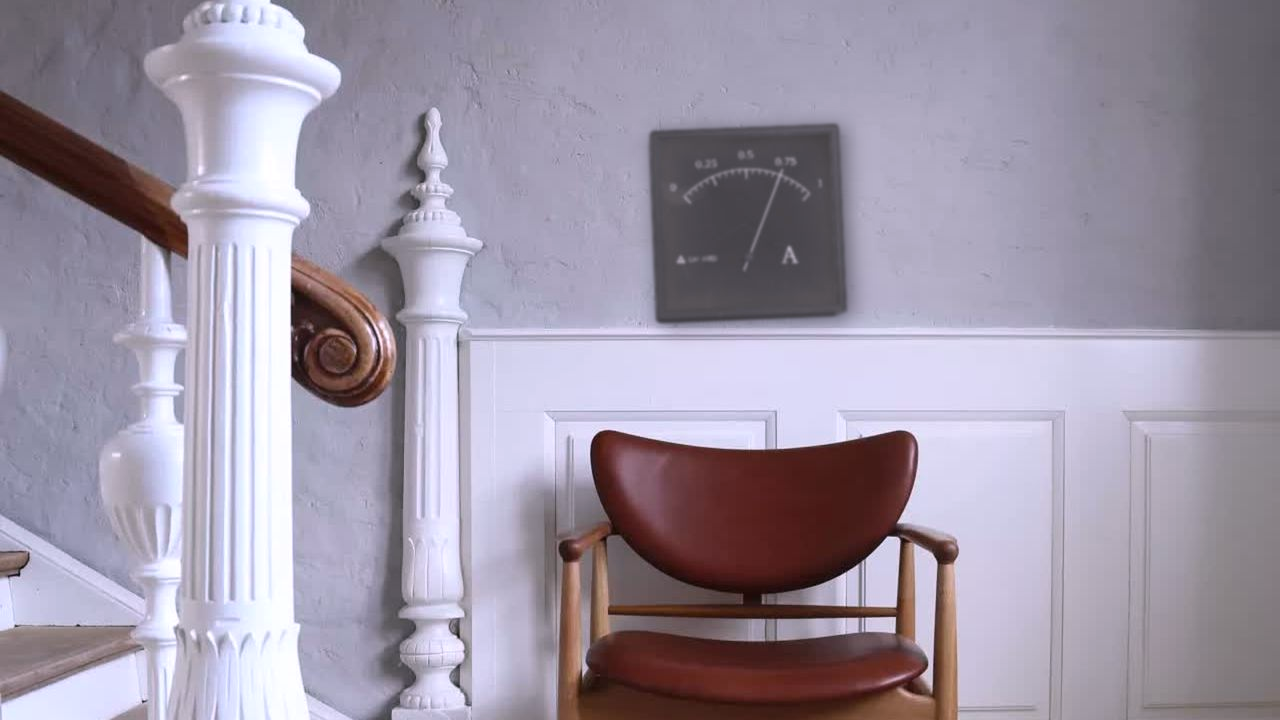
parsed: 0.75 A
